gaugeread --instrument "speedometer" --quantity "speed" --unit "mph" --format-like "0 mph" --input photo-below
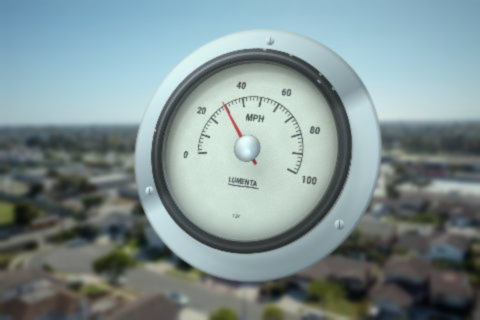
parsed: 30 mph
